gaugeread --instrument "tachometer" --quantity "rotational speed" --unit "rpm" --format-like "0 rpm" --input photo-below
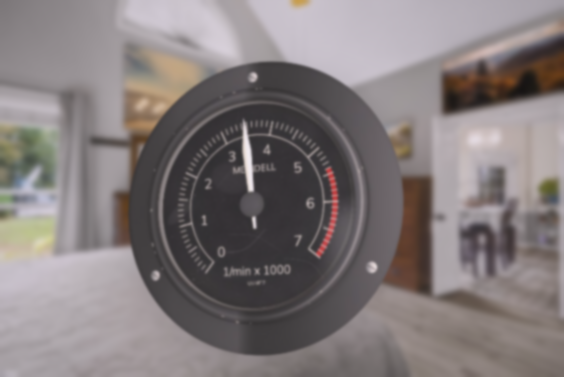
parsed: 3500 rpm
